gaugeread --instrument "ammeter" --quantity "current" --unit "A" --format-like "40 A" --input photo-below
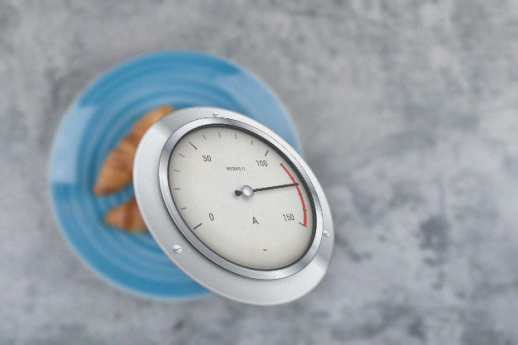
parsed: 125 A
